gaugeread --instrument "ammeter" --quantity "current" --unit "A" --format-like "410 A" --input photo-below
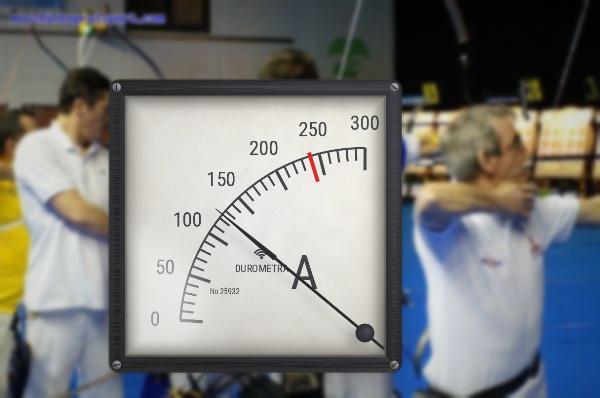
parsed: 125 A
